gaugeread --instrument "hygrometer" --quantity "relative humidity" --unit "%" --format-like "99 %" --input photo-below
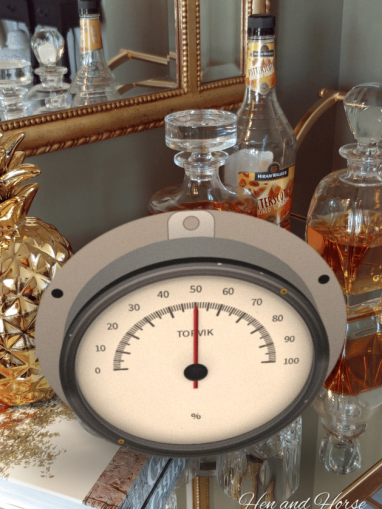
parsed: 50 %
